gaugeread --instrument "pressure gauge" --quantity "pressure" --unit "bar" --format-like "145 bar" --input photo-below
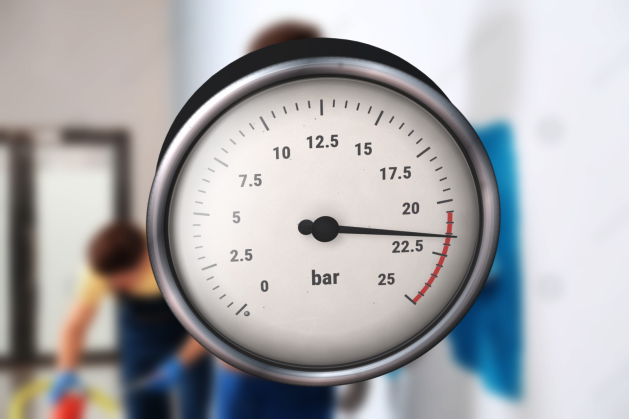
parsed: 21.5 bar
